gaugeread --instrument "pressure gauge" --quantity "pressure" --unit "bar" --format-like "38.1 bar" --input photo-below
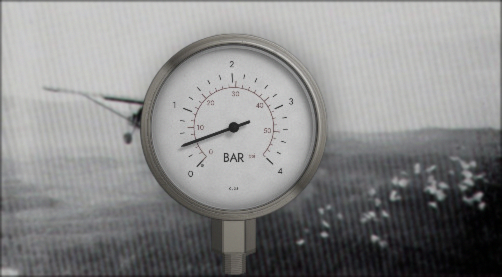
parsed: 0.4 bar
